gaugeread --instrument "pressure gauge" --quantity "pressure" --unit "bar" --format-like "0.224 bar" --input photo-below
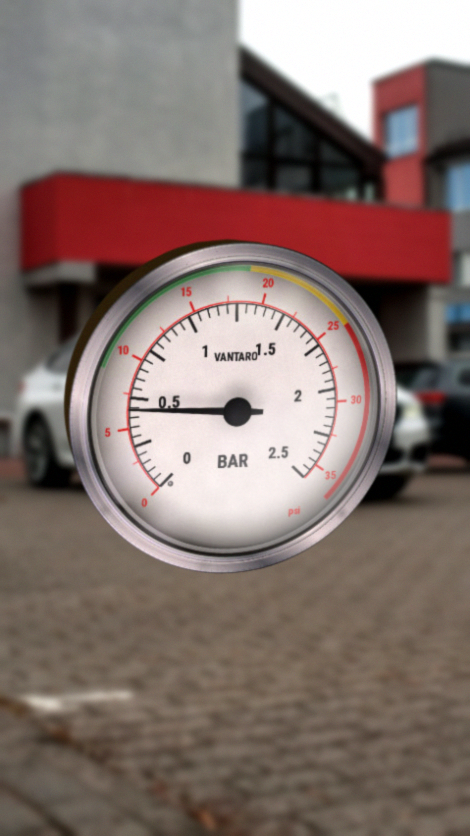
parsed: 0.45 bar
